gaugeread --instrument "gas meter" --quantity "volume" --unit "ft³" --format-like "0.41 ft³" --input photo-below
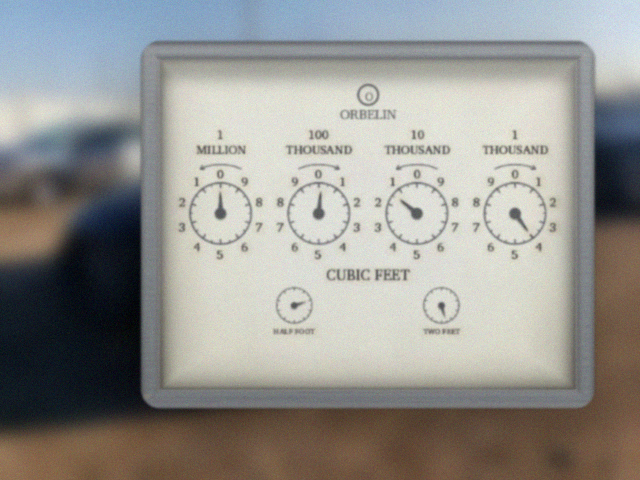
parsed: 1400 ft³
